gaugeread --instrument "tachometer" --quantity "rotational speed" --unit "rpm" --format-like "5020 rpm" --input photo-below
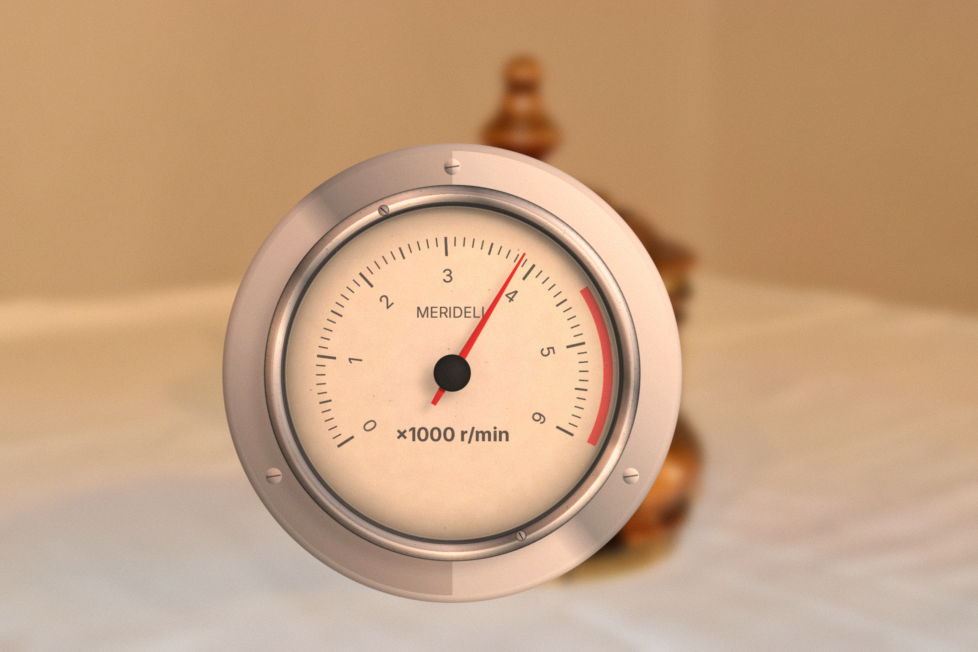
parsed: 3850 rpm
